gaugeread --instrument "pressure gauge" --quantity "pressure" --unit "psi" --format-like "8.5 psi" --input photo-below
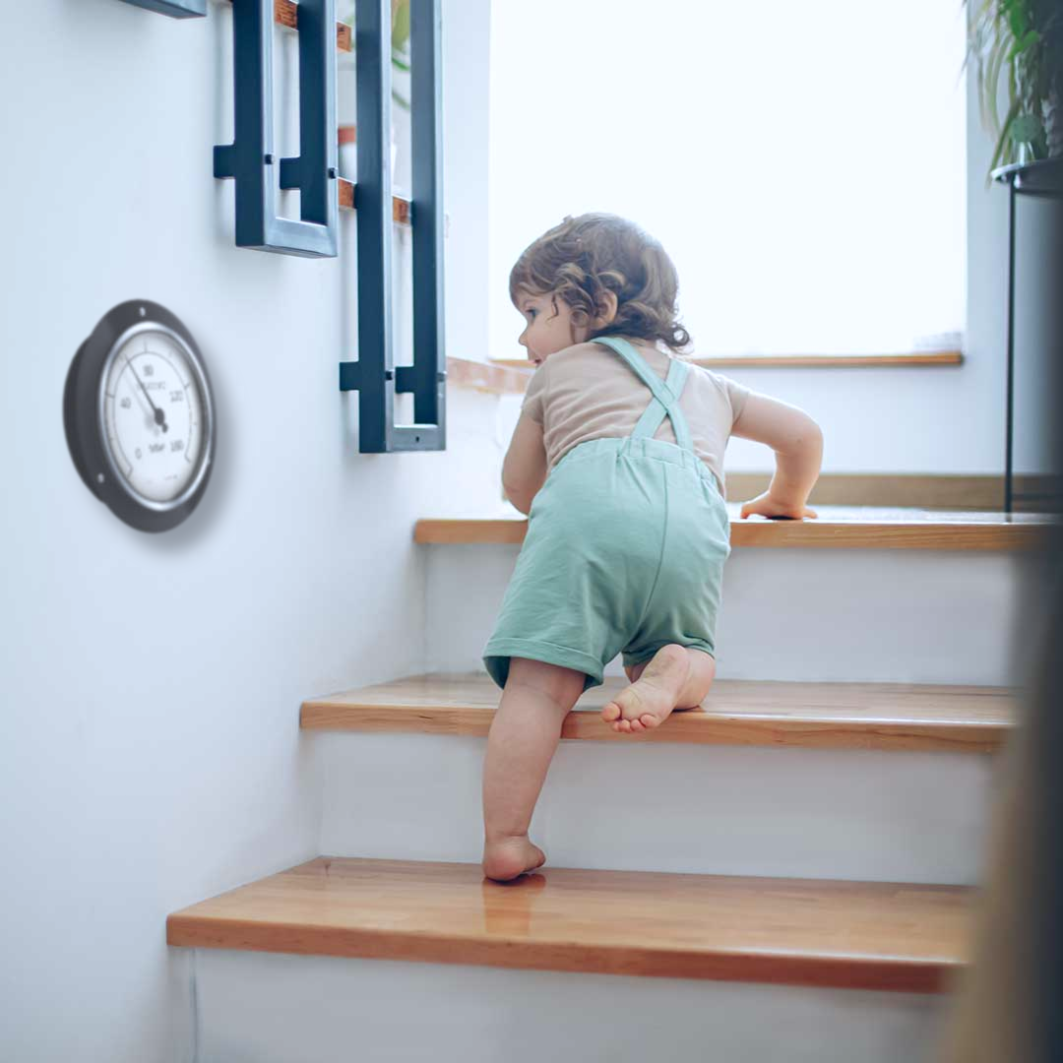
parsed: 60 psi
